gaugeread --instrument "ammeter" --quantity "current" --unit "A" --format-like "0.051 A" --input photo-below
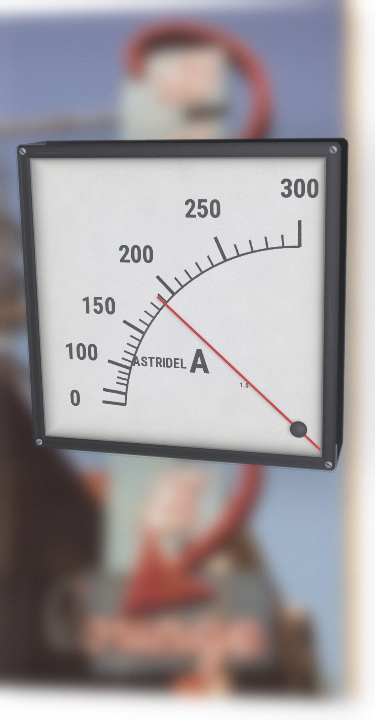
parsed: 190 A
